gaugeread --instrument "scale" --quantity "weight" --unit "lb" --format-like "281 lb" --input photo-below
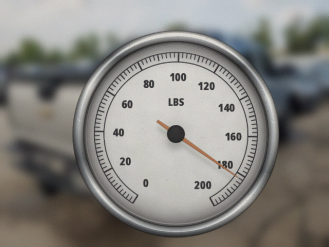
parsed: 182 lb
